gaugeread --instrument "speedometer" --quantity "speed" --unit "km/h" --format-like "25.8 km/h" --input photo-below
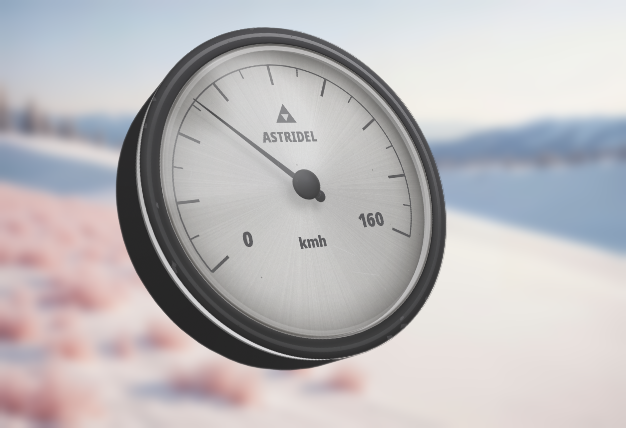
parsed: 50 km/h
